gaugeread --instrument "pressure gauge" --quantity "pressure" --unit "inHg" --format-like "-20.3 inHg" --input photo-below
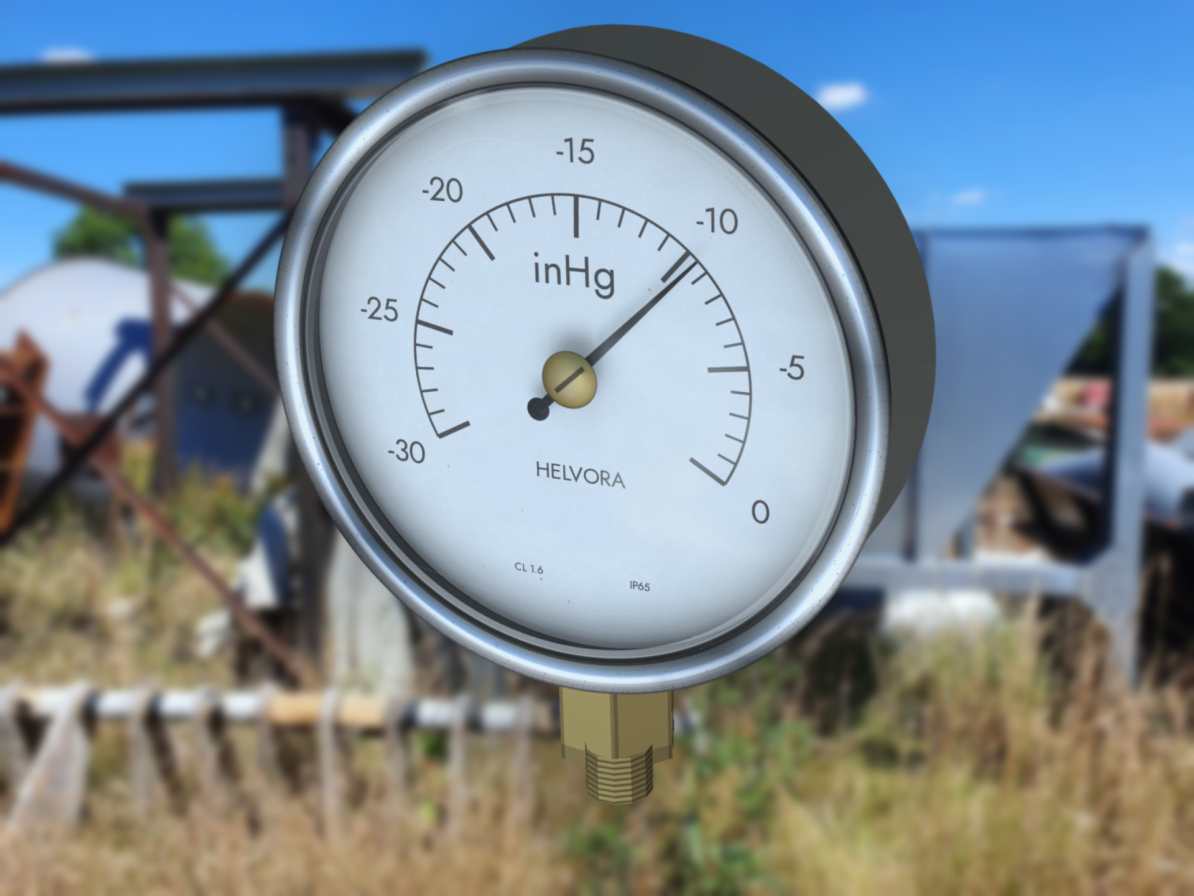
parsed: -9.5 inHg
